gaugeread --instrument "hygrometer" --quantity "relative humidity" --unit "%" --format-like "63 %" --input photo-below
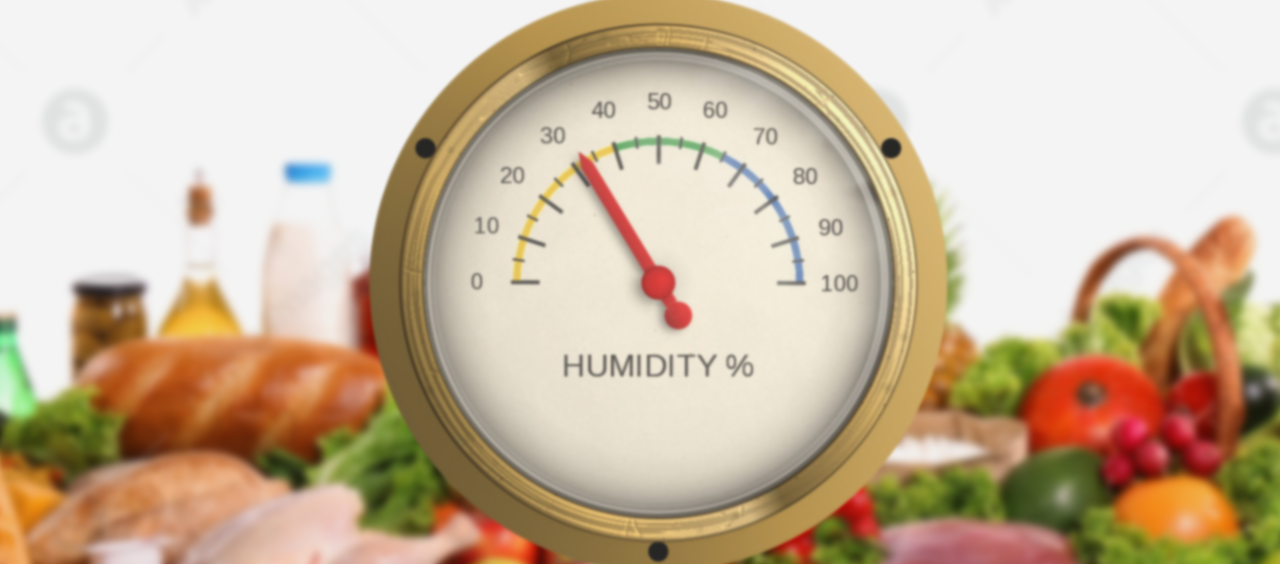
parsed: 32.5 %
